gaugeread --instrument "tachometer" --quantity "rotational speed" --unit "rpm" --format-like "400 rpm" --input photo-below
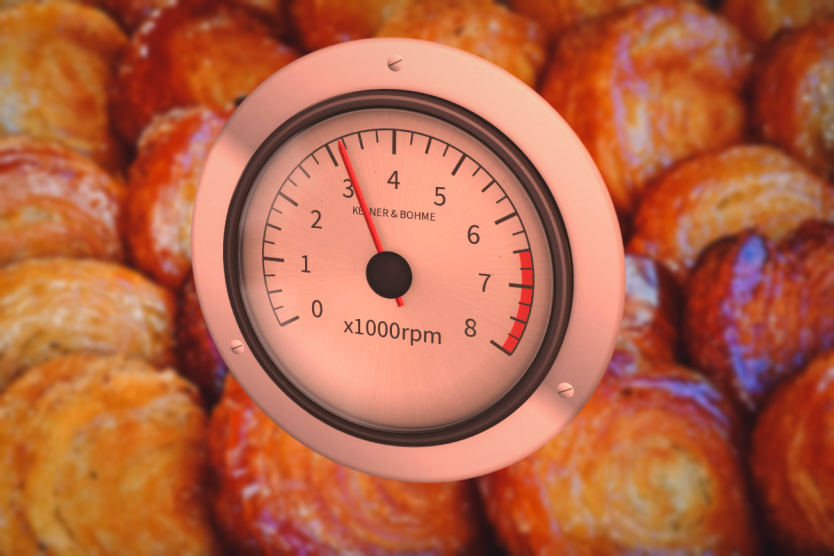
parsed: 3250 rpm
